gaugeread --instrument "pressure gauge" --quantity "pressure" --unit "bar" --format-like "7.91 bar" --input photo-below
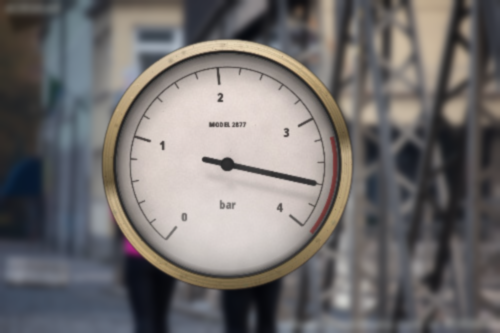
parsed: 3.6 bar
